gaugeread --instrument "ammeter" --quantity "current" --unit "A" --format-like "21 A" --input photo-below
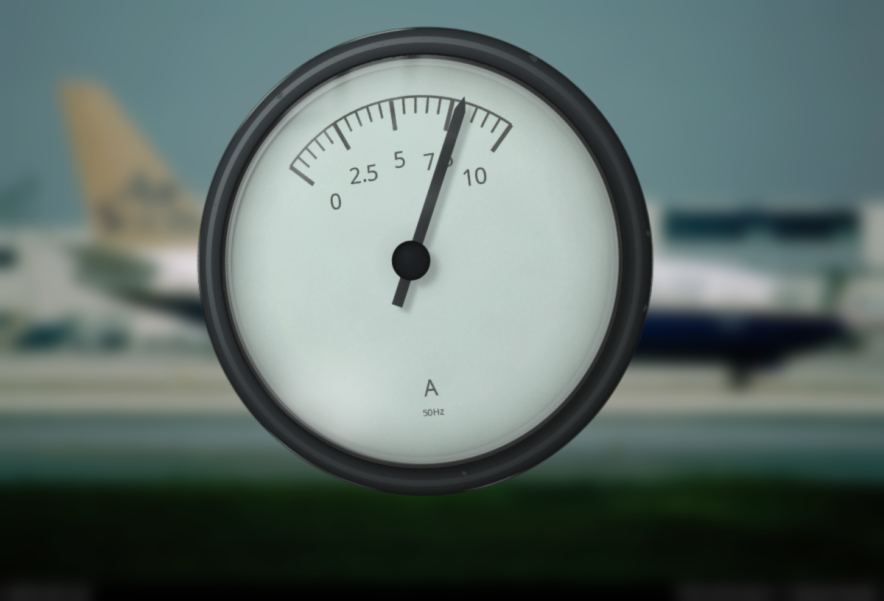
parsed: 8 A
